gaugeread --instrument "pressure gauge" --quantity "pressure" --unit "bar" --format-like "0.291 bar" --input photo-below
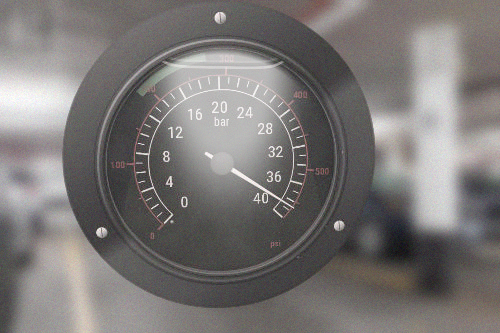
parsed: 38.5 bar
